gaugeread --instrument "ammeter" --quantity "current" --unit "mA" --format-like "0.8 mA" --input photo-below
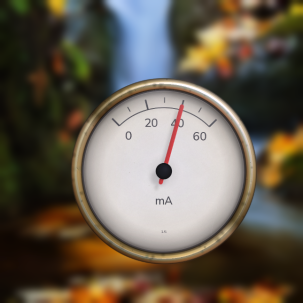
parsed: 40 mA
